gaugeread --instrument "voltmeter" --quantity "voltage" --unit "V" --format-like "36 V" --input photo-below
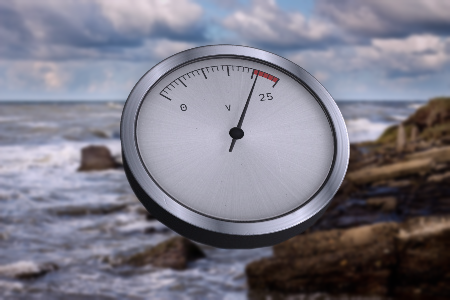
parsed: 21 V
